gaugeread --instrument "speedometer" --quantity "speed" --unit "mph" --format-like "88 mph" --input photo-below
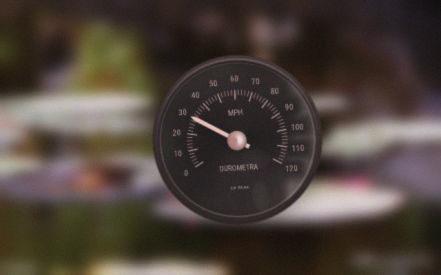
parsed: 30 mph
